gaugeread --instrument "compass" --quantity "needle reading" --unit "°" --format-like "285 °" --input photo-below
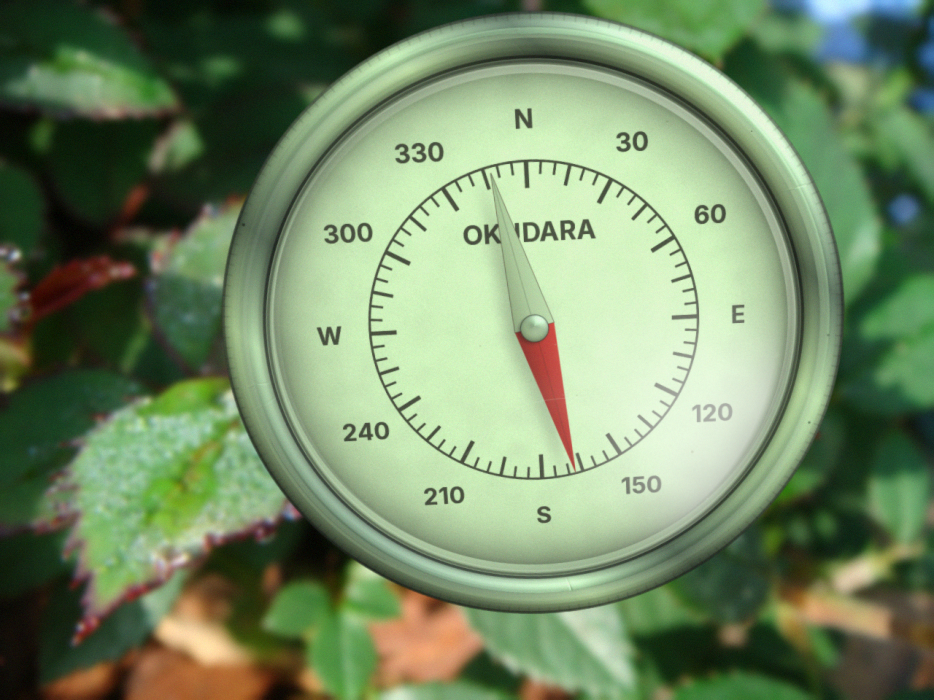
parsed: 167.5 °
